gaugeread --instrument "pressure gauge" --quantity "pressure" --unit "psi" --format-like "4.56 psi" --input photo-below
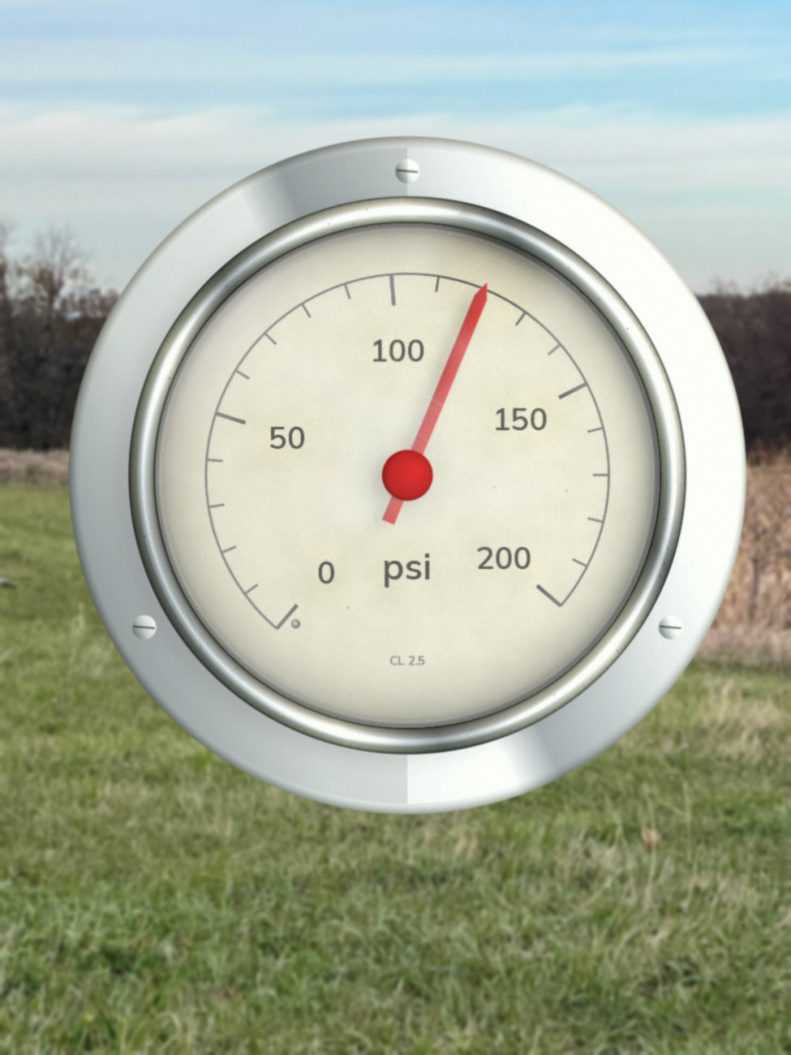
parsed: 120 psi
